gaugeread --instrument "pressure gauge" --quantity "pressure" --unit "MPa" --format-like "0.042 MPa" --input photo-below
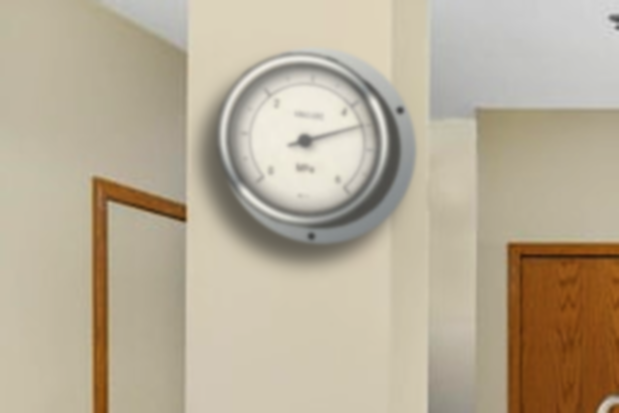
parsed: 4.5 MPa
